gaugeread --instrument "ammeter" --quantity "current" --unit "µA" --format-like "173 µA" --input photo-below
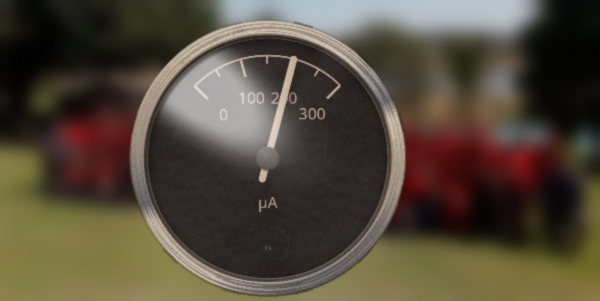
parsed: 200 µA
